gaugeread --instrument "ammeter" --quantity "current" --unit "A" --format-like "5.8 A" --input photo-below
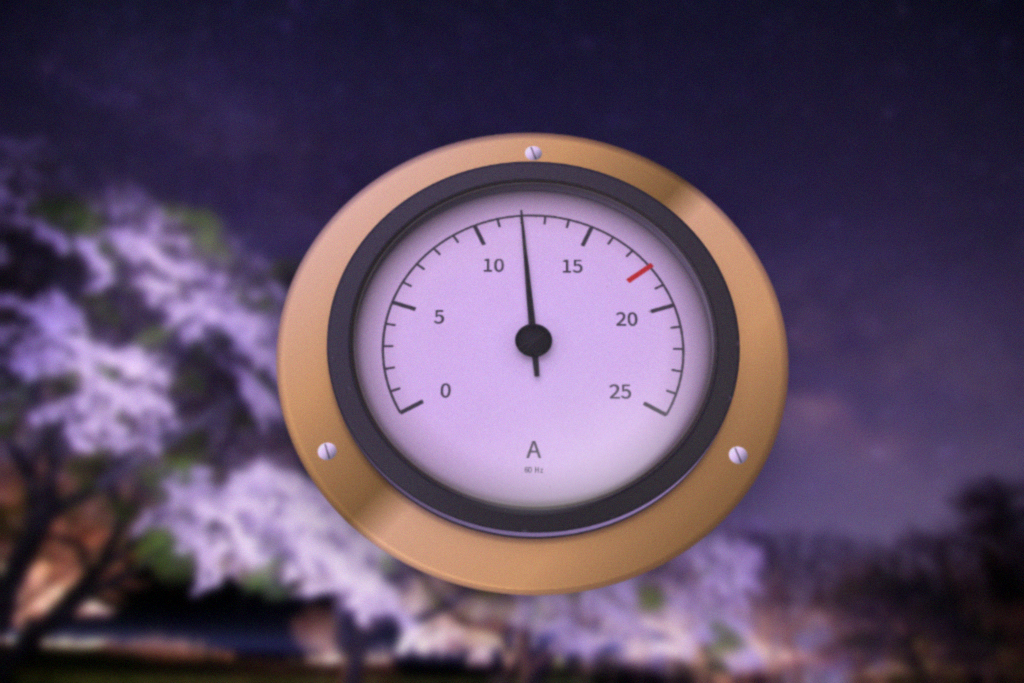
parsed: 12 A
